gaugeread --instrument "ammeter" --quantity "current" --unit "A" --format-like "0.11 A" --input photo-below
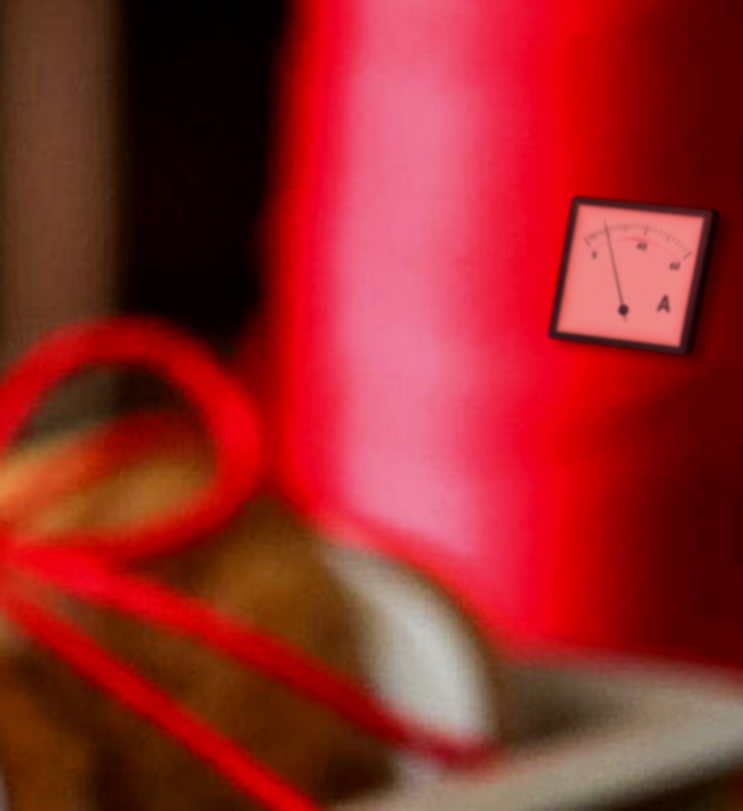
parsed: 20 A
